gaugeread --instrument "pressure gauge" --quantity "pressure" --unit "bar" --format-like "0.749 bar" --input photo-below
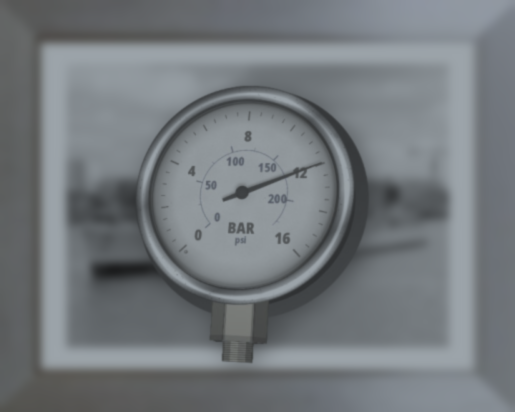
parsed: 12 bar
